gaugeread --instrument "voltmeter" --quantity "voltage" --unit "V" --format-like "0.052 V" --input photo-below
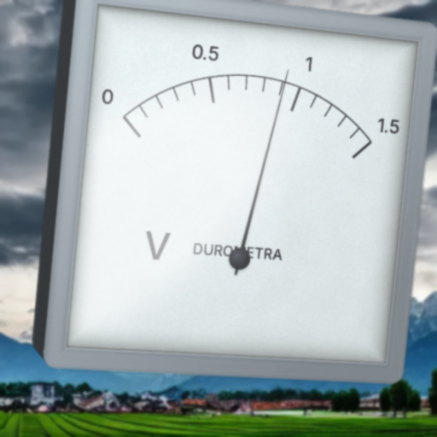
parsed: 0.9 V
